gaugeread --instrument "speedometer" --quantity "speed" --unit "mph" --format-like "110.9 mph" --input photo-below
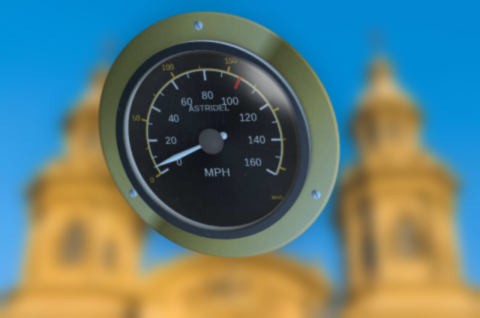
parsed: 5 mph
